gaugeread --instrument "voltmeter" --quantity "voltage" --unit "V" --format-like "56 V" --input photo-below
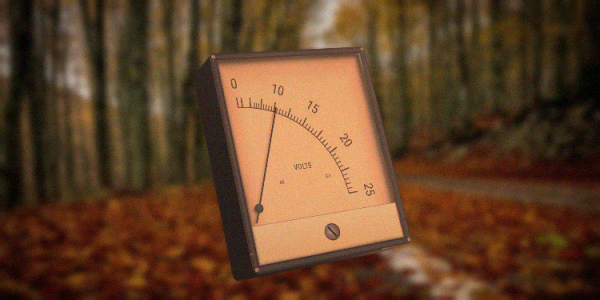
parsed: 10 V
